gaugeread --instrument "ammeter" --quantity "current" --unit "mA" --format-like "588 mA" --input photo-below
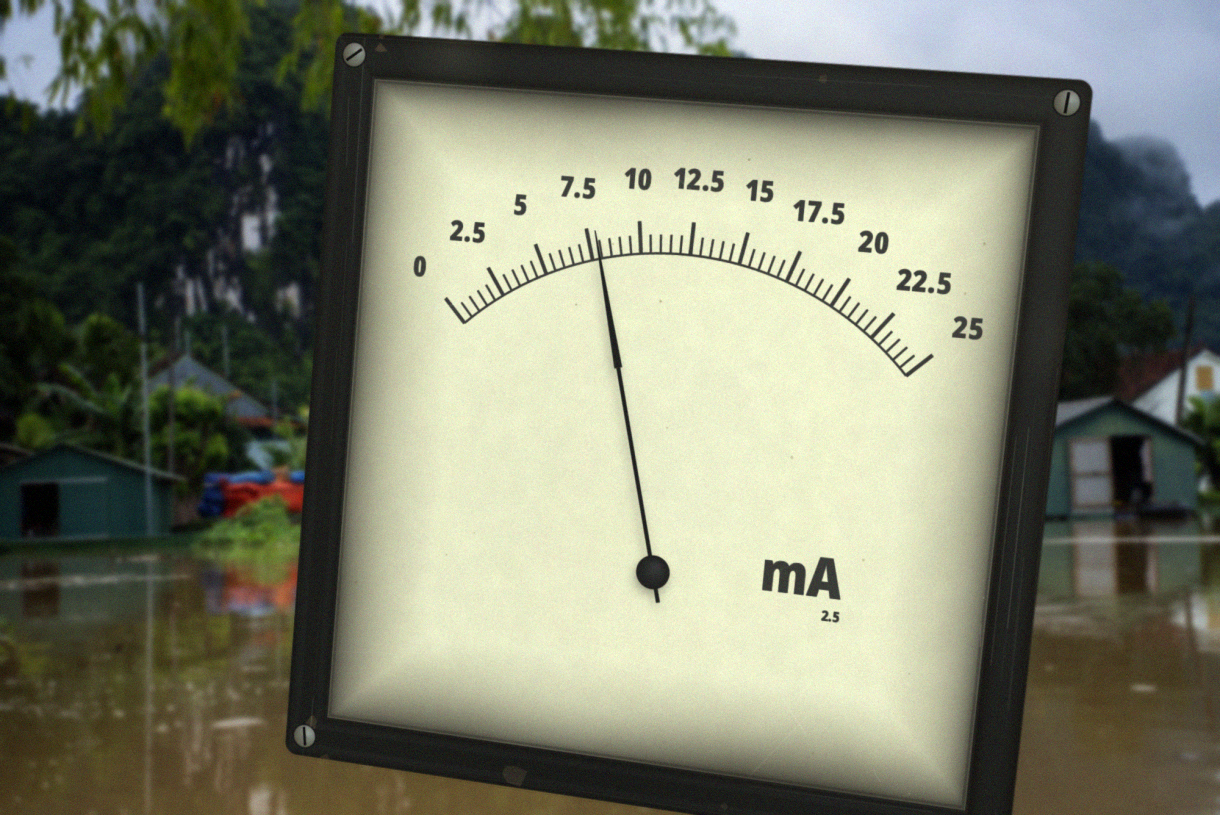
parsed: 8 mA
